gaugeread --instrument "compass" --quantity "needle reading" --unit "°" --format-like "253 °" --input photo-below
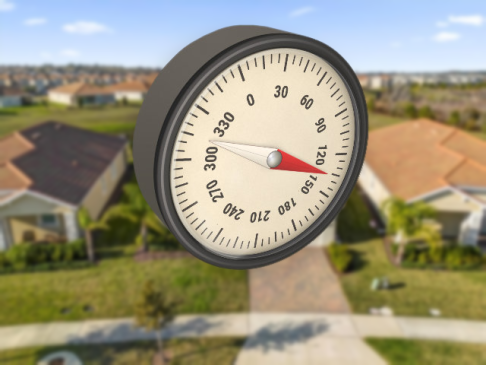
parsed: 135 °
